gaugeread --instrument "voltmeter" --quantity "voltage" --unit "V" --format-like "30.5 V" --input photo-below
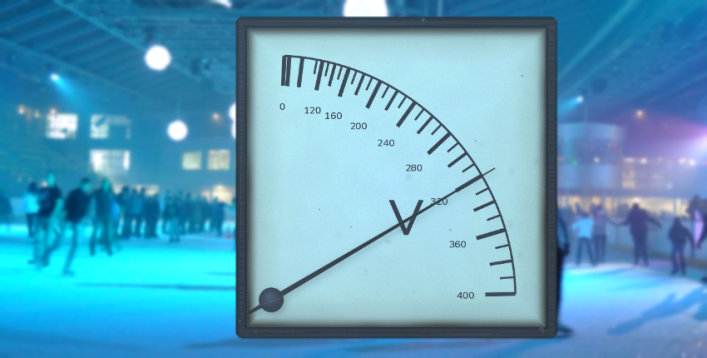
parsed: 320 V
